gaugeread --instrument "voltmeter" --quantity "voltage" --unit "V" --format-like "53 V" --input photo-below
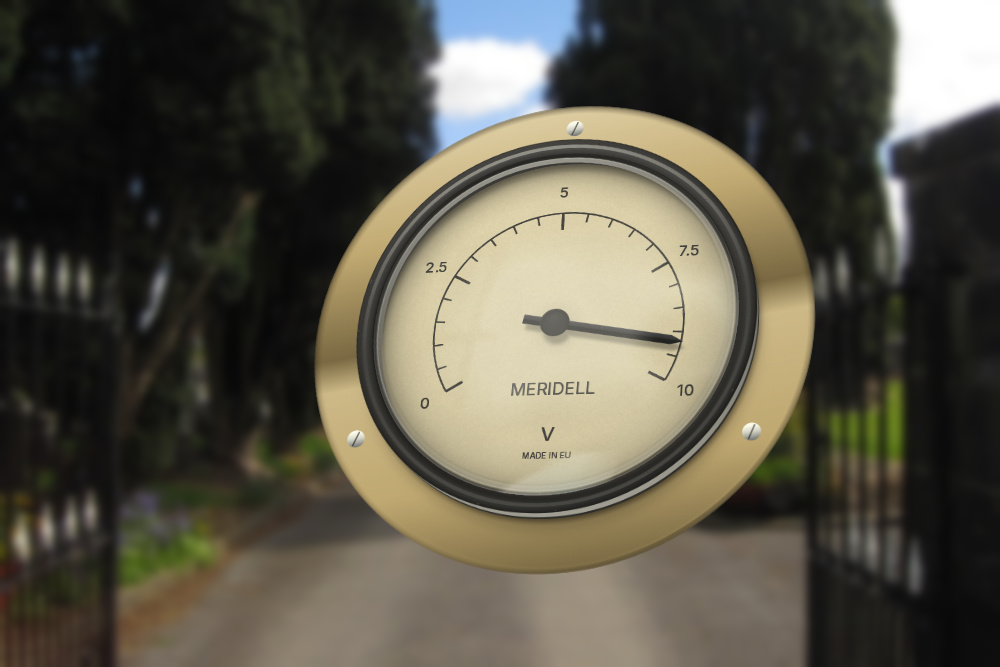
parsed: 9.25 V
